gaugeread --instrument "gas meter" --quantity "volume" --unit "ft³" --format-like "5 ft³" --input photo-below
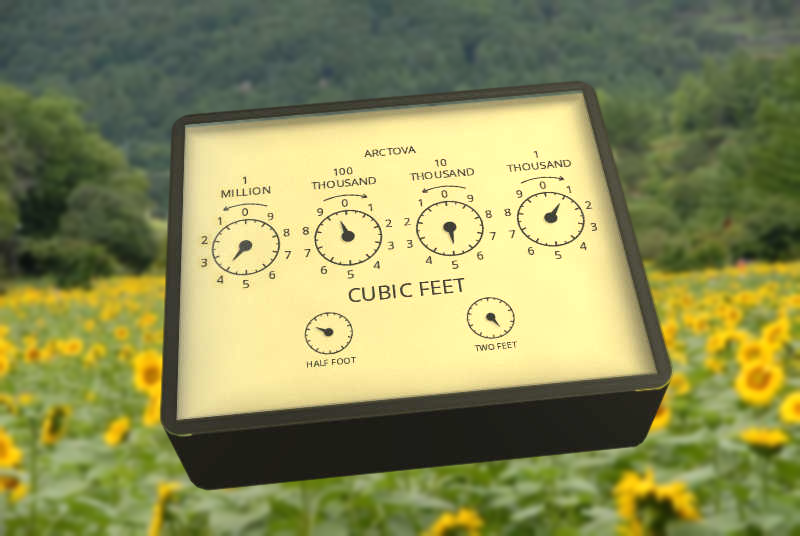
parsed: 395100 ft³
